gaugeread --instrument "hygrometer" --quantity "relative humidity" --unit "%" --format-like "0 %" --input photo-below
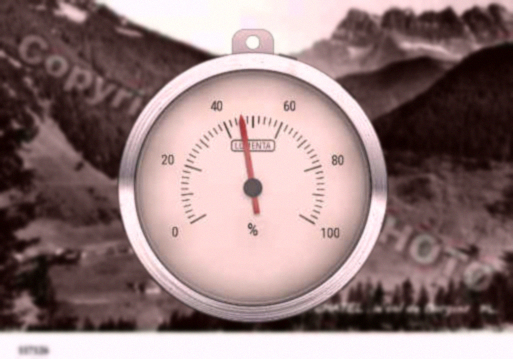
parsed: 46 %
